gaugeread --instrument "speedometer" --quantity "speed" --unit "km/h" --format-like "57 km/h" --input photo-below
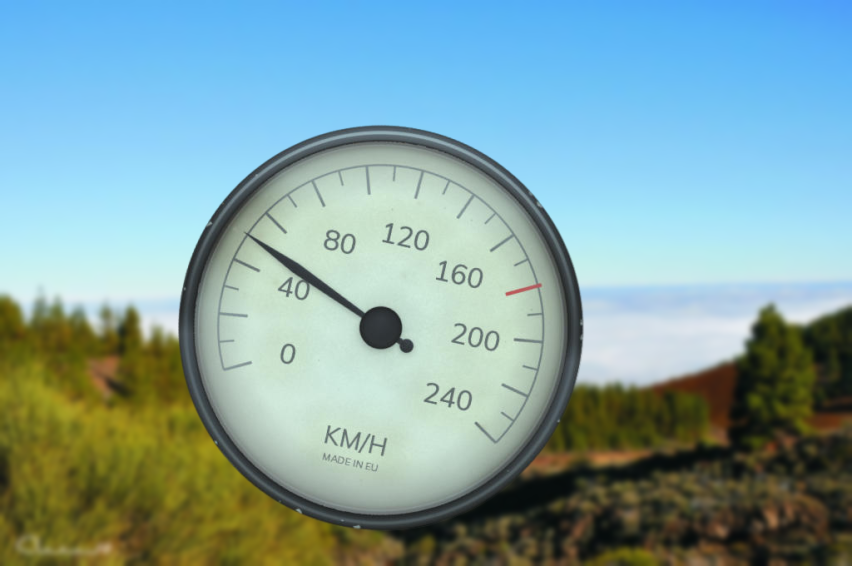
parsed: 50 km/h
